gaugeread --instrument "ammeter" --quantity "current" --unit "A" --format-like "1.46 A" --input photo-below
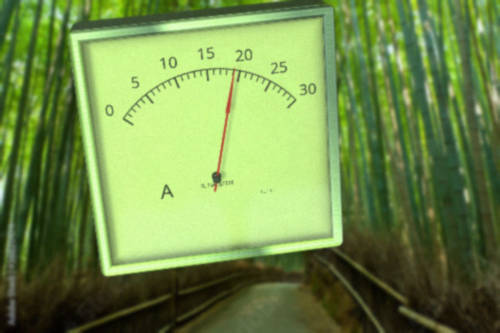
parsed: 19 A
